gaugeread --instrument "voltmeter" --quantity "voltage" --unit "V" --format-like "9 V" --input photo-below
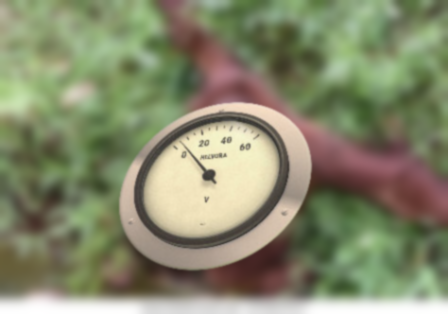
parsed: 5 V
